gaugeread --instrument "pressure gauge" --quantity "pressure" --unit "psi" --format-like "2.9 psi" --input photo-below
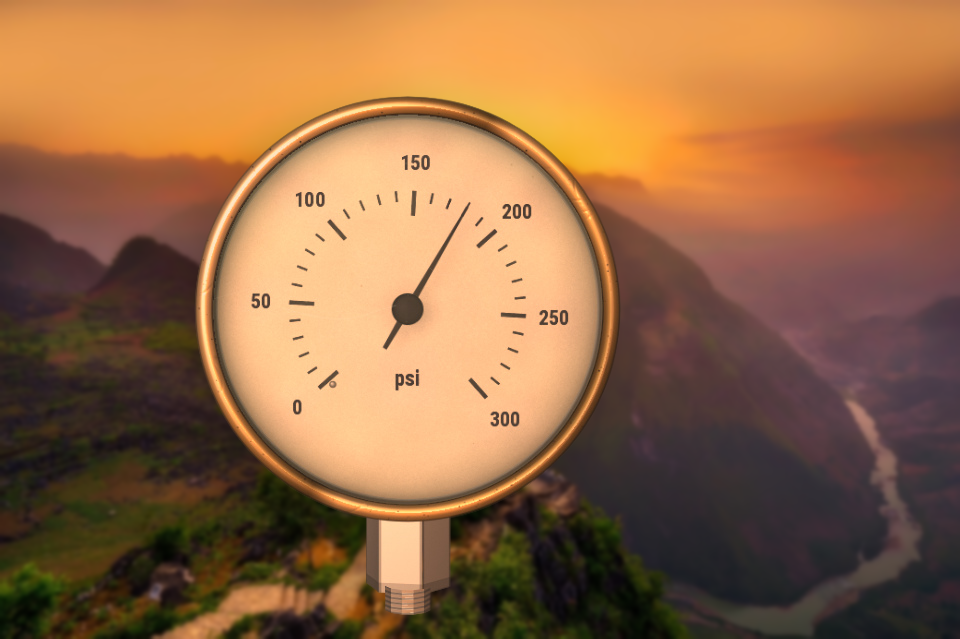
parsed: 180 psi
